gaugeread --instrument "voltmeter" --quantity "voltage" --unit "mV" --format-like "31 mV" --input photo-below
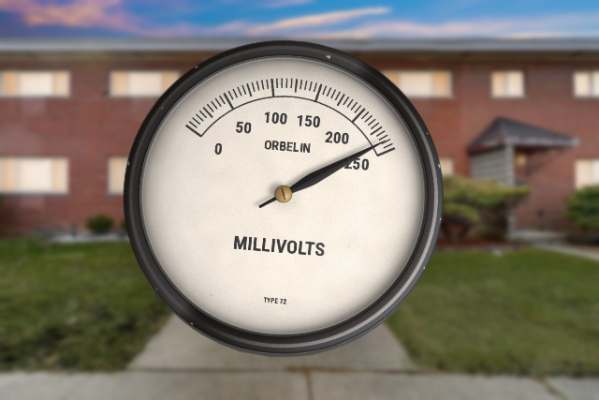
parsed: 240 mV
